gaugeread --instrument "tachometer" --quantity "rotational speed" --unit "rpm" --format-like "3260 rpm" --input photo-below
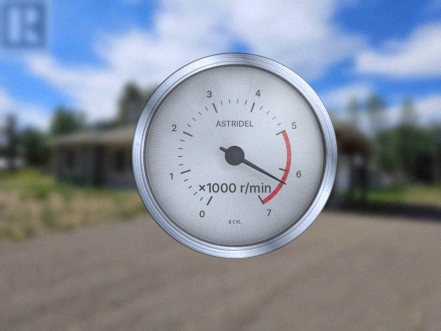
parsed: 6300 rpm
